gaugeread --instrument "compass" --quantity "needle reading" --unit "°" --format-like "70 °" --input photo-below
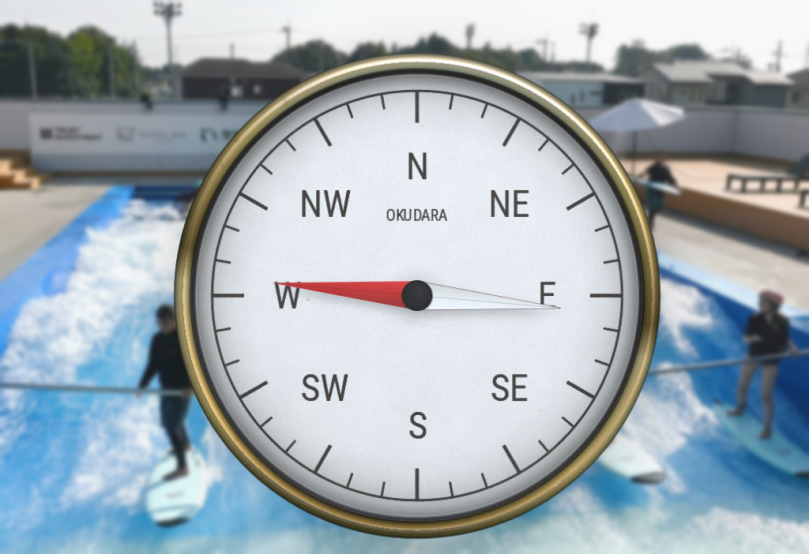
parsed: 275 °
